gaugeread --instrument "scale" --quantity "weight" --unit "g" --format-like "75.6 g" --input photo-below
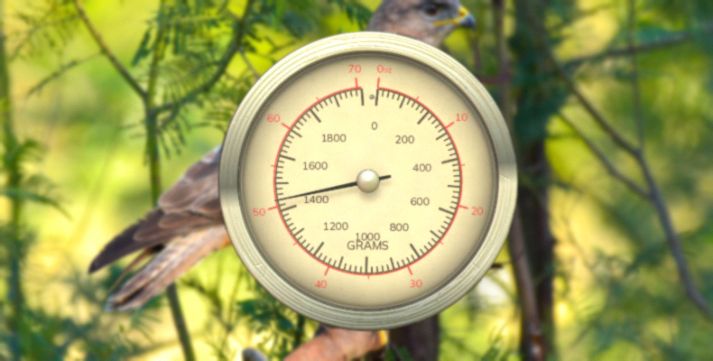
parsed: 1440 g
